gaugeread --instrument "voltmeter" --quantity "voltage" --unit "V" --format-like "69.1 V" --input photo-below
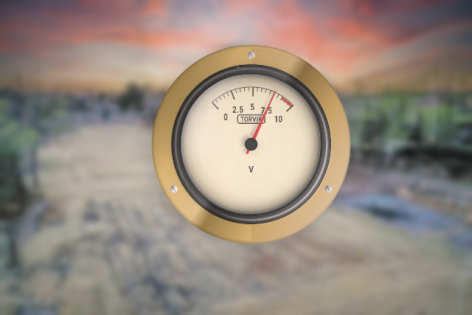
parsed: 7.5 V
